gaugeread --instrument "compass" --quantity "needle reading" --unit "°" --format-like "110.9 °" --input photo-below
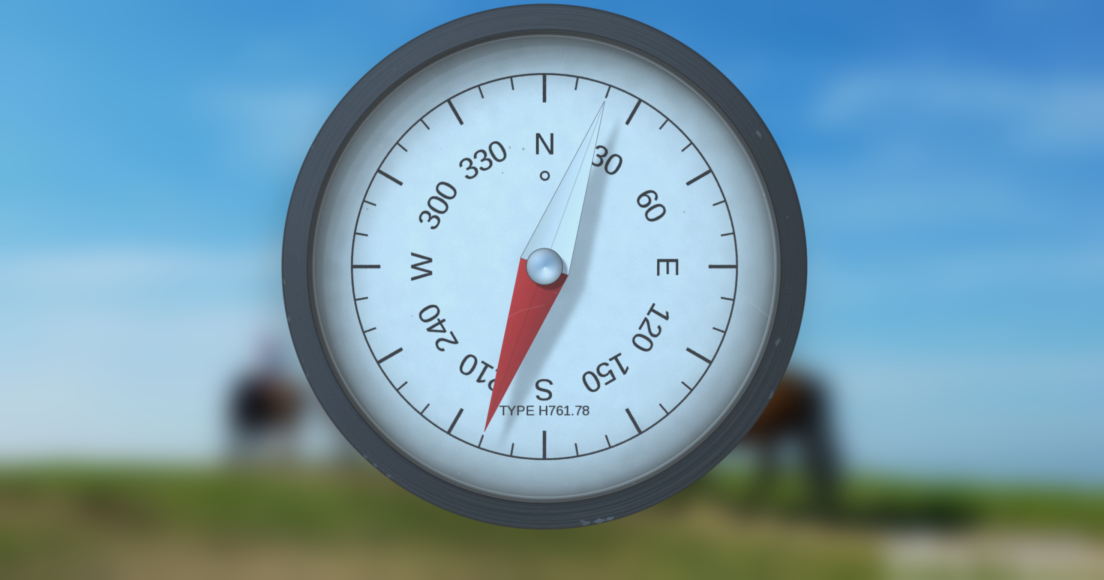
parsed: 200 °
